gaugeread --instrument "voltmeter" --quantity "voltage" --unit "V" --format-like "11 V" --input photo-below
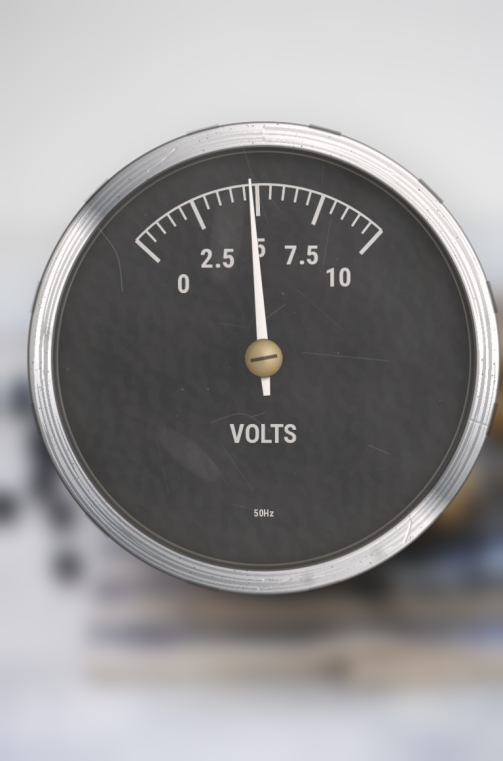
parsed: 4.75 V
